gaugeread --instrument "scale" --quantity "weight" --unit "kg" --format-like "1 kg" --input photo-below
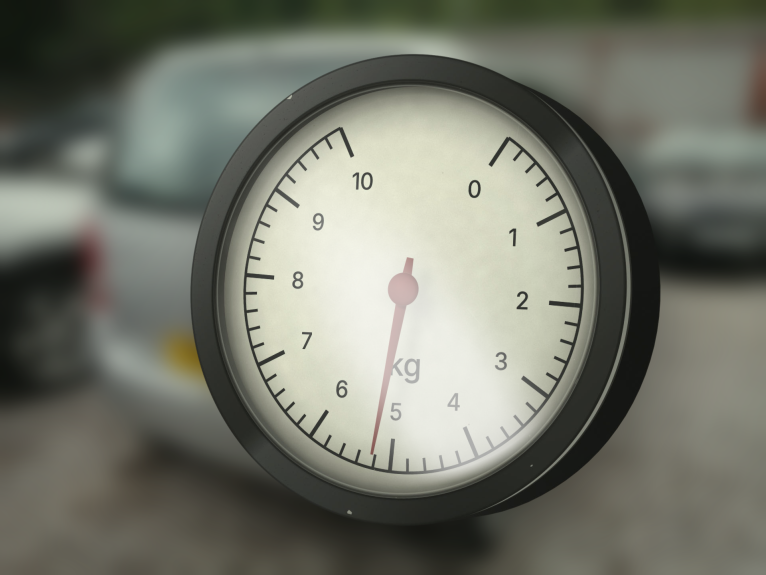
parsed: 5.2 kg
